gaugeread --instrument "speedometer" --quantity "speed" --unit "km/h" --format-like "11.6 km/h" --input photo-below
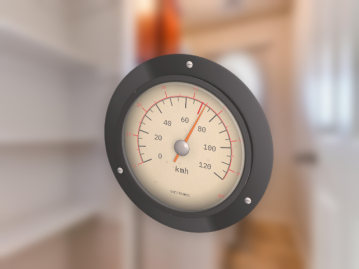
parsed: 72.5 km/h
